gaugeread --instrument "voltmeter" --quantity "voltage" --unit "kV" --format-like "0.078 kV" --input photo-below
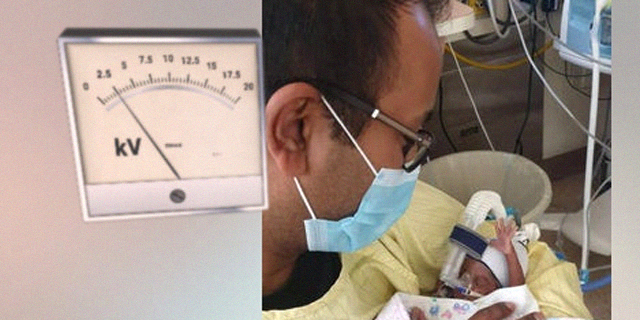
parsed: 2.5 kV
